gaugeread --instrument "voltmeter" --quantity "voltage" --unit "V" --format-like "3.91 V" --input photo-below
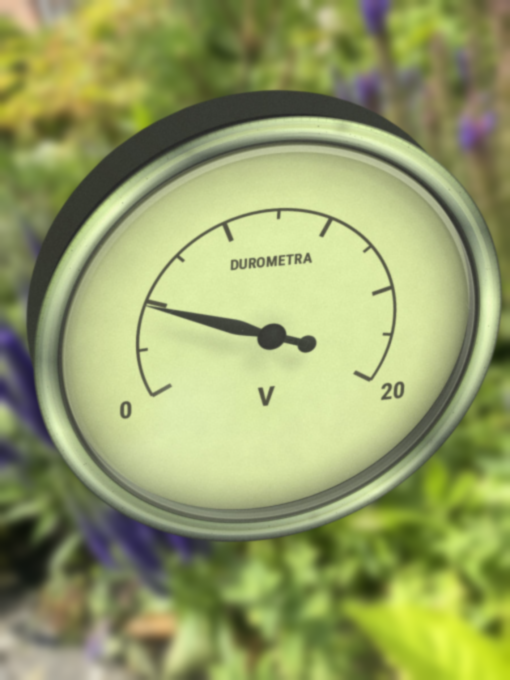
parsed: 4 V
